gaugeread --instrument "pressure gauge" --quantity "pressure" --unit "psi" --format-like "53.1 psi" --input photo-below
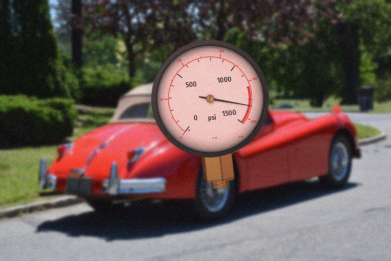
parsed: 1350 psi
